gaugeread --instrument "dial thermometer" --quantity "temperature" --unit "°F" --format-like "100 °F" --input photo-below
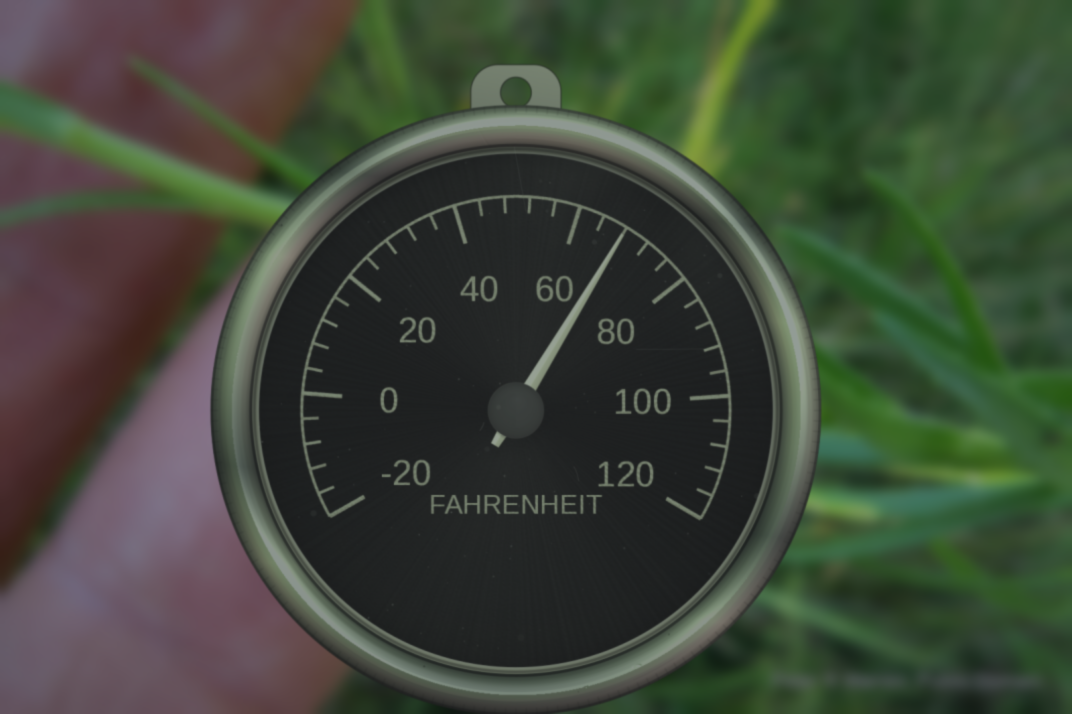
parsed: 68 °F
